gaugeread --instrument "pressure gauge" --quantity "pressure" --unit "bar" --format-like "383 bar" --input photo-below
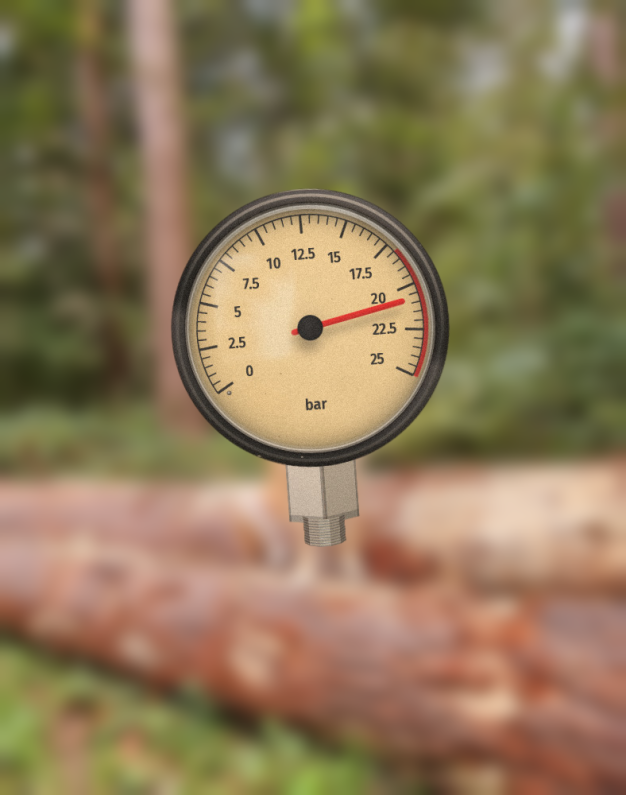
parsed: 20.75 bar
